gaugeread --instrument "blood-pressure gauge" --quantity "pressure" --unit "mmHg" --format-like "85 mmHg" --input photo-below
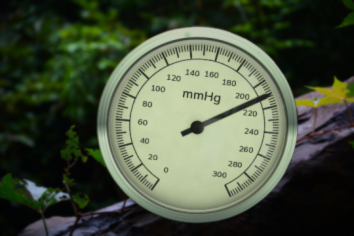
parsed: 210 mmHg
